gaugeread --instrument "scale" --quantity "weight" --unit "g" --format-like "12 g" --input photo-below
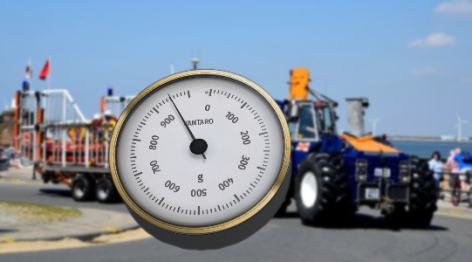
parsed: 950 g
